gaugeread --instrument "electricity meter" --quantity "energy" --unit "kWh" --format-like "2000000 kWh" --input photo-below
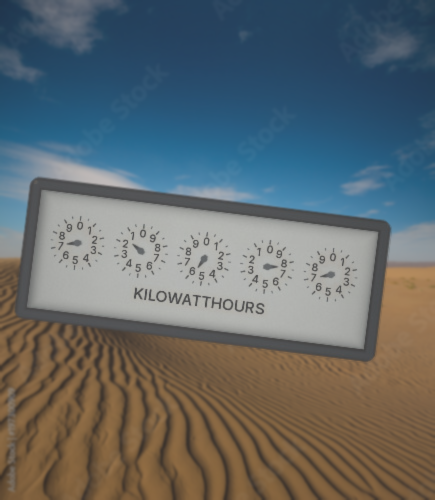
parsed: 71577 kWh
